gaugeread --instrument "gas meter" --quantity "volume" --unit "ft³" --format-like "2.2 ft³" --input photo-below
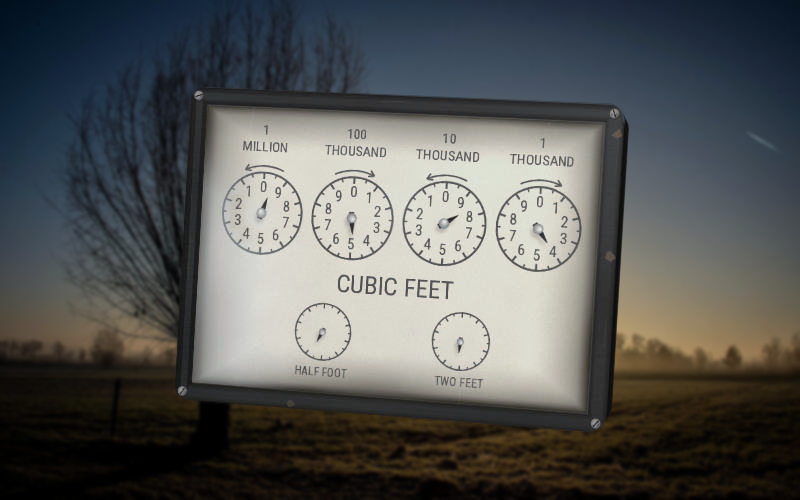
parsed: 948400 ft³
